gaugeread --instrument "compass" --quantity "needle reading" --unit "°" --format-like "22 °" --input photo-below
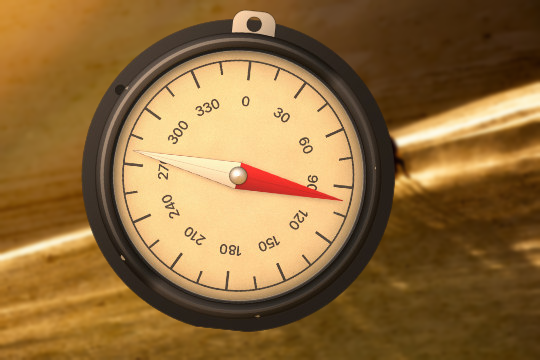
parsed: 97.5 °
